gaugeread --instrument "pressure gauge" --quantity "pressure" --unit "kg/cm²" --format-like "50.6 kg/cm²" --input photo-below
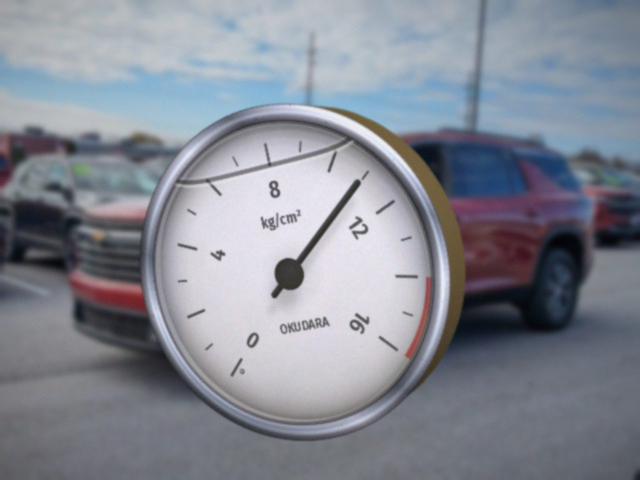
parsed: 11 kg/cm²
